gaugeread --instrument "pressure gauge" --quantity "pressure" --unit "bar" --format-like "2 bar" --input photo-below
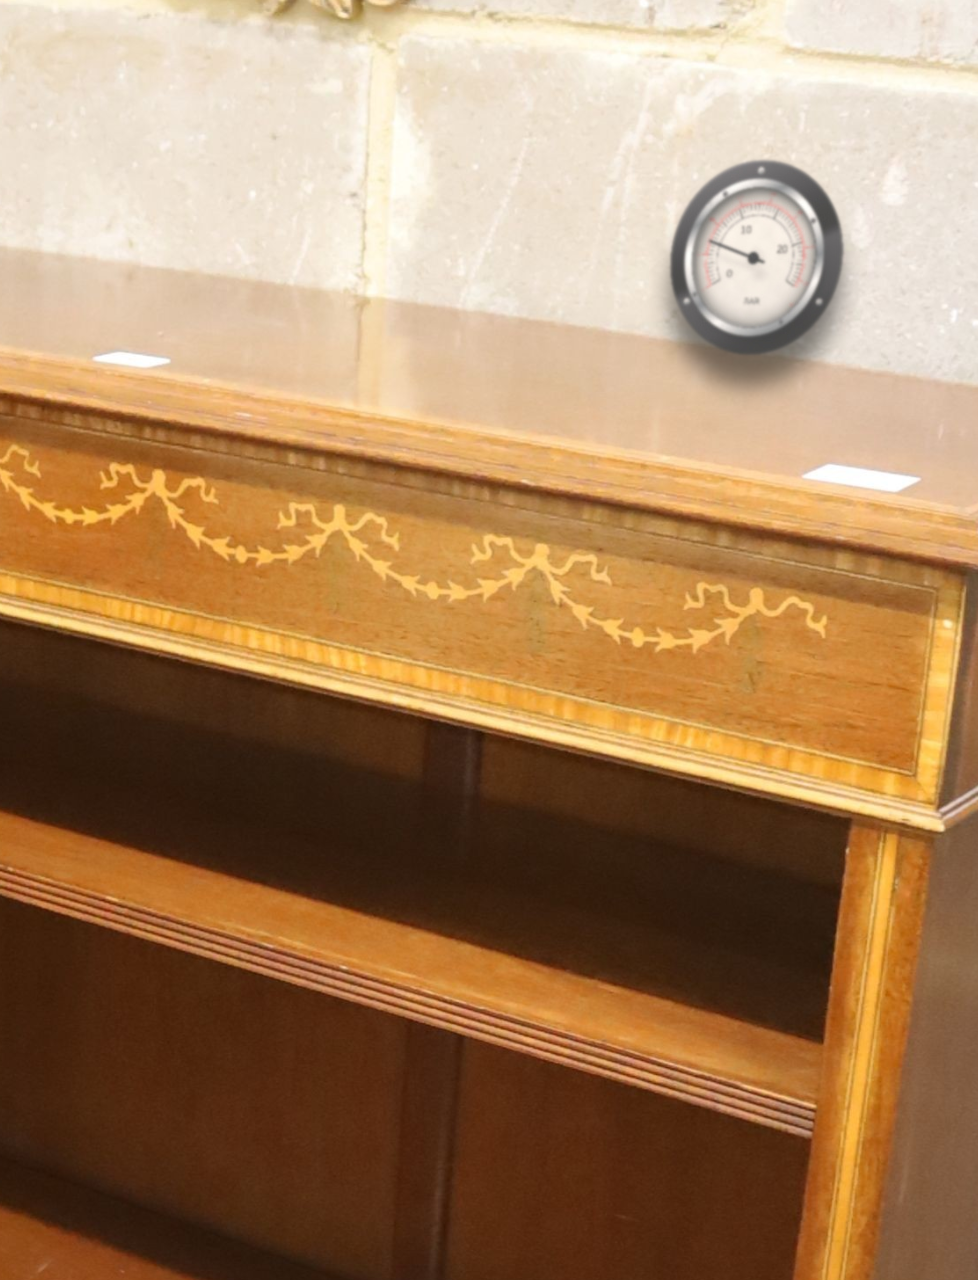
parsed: 5 bar
